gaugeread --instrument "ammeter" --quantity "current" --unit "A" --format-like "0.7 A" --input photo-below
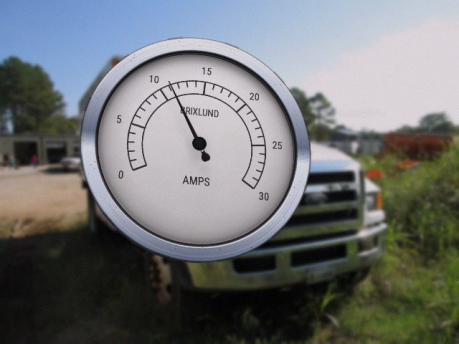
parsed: 11 A
